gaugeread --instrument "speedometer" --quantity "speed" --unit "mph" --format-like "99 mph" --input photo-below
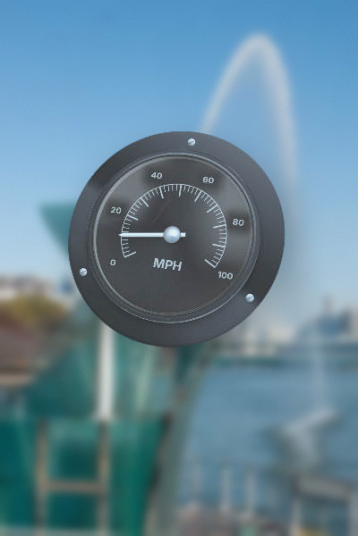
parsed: 10 mph
